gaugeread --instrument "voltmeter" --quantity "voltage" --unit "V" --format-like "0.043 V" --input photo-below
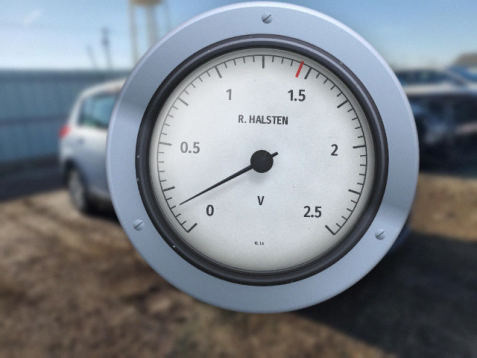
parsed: 0.15 V
